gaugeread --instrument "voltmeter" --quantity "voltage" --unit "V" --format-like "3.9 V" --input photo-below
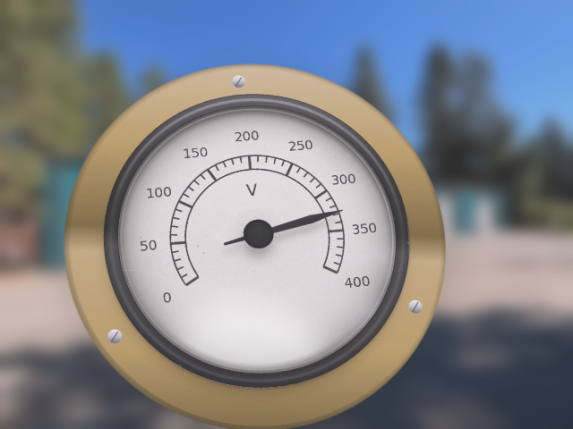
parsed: 330 V
